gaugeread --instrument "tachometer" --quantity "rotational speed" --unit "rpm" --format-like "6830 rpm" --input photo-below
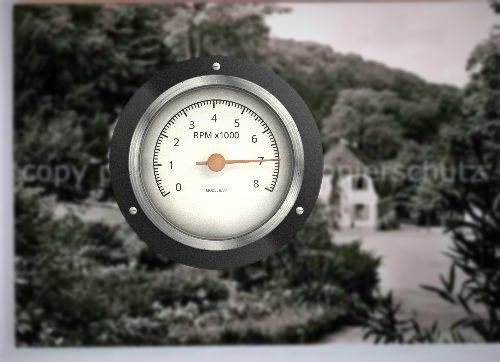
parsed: 7000 rpm
